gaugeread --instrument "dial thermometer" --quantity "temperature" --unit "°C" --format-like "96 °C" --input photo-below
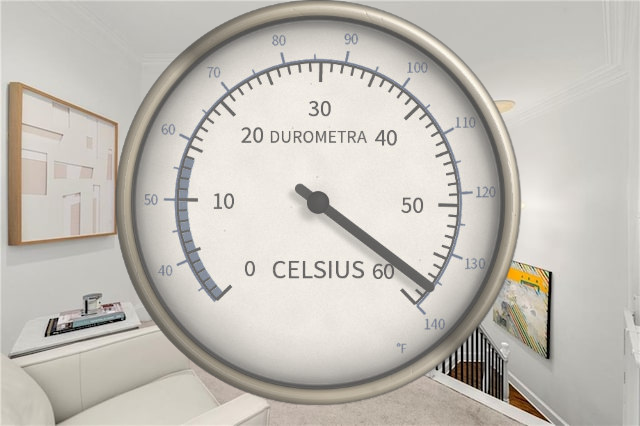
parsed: 58 °C
